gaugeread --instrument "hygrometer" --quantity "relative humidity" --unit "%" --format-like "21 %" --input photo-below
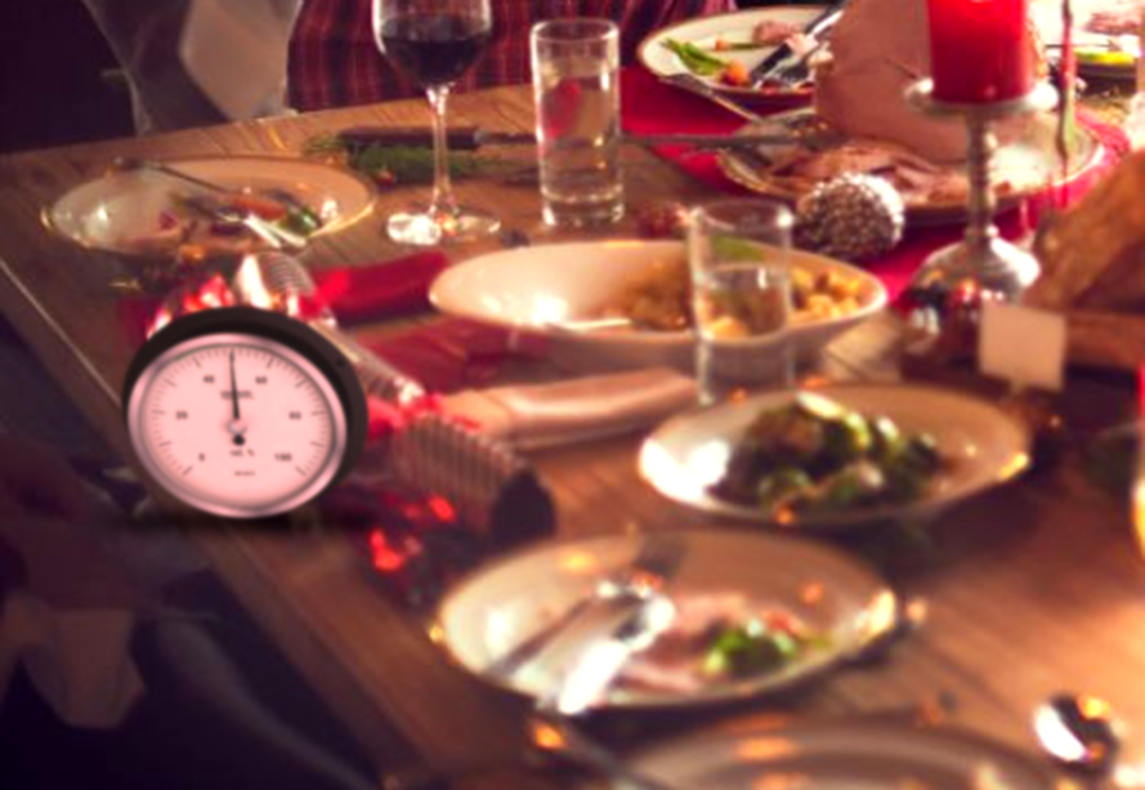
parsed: 50 %
